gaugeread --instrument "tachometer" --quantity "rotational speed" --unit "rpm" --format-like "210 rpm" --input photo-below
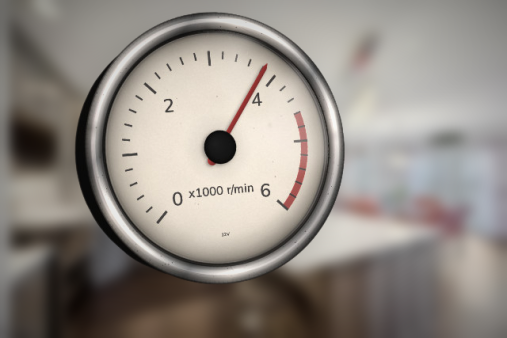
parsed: 3800 rpm
